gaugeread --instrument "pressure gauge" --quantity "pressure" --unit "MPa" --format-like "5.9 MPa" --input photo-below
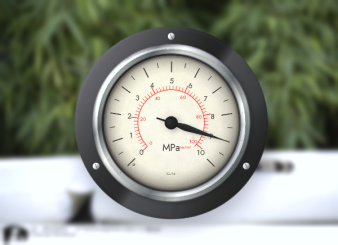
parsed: 9 MPa
